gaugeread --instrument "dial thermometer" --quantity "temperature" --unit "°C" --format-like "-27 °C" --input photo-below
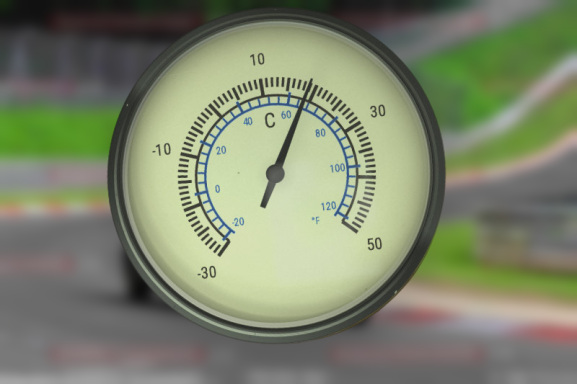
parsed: 19 °C
